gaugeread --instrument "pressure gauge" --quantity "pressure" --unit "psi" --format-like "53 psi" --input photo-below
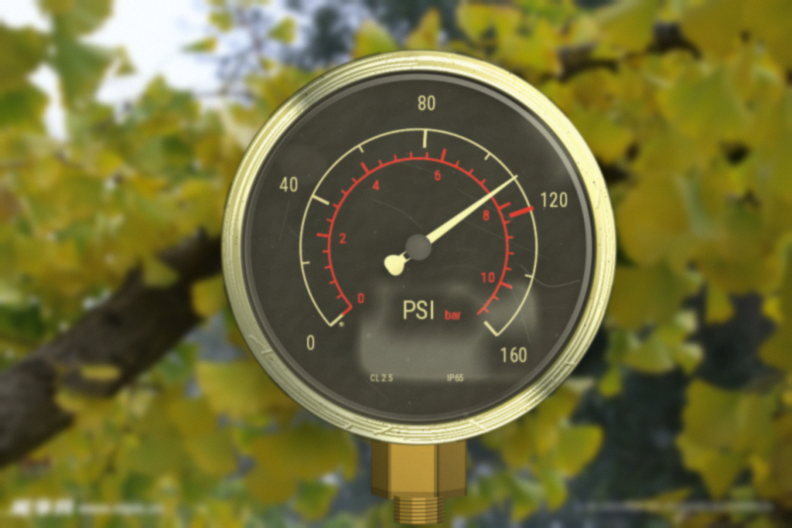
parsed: 110 psi
